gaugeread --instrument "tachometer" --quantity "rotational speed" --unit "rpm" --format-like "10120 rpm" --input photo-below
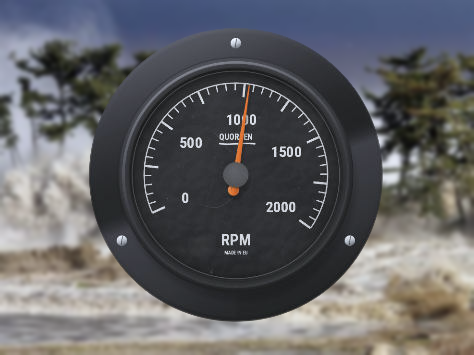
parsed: 1025 rpm
